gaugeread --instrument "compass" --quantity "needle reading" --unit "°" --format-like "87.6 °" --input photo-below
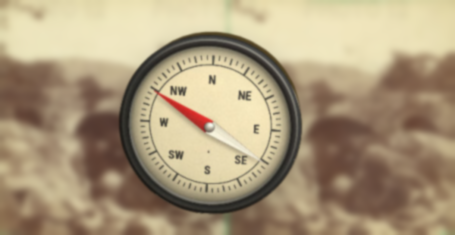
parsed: 300 °
